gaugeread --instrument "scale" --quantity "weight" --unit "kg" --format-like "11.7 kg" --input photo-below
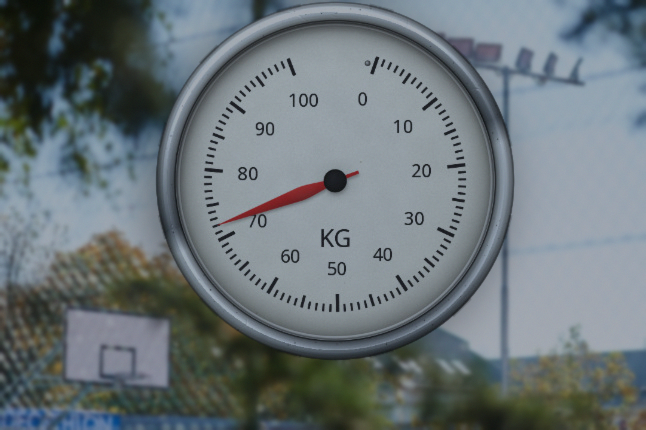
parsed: 72 kg
